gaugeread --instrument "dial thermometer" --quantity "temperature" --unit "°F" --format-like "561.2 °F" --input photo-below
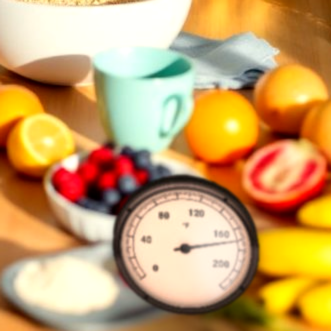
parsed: 170 °F
